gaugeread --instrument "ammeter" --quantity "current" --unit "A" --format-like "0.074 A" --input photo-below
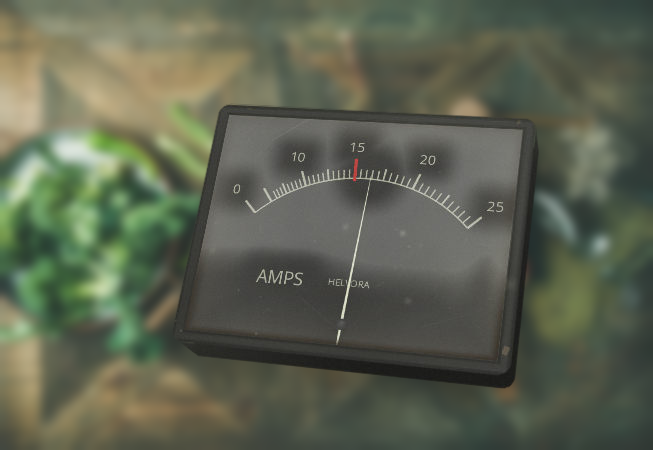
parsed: 16.5 A
